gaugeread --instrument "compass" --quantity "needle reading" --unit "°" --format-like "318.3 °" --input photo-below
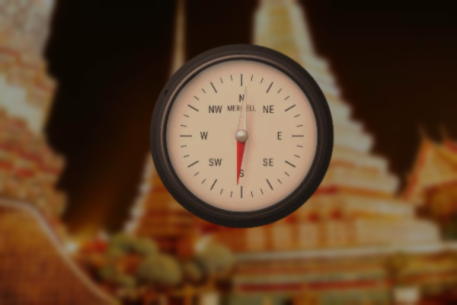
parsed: 185 °
